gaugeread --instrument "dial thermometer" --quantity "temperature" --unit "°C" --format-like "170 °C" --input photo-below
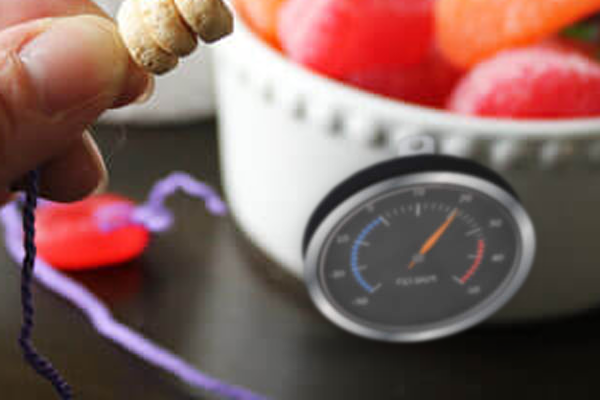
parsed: 20 °C
